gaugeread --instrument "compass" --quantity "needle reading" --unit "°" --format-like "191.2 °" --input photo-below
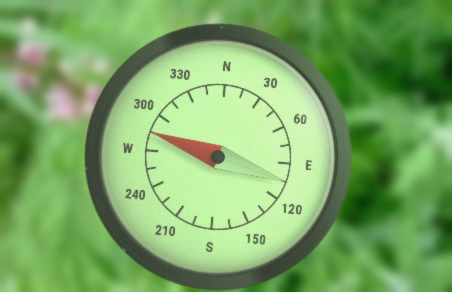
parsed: 285 °
